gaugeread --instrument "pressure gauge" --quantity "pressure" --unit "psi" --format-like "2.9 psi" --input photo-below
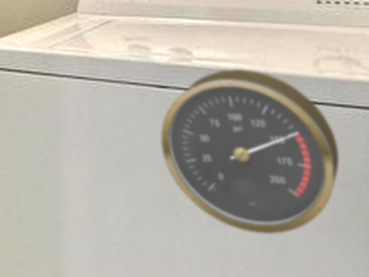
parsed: 150 psi
